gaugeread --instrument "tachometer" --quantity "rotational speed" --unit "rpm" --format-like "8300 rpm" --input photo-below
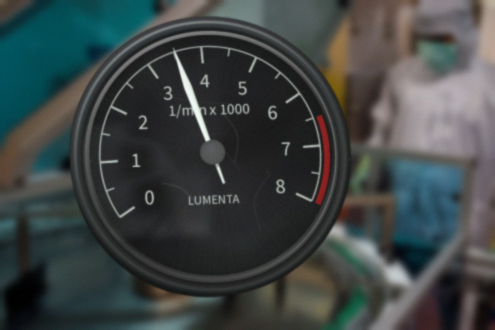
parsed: 3500 rpm
